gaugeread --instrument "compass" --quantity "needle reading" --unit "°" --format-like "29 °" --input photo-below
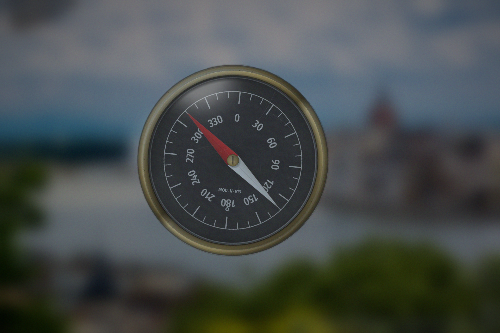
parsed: 310 °
